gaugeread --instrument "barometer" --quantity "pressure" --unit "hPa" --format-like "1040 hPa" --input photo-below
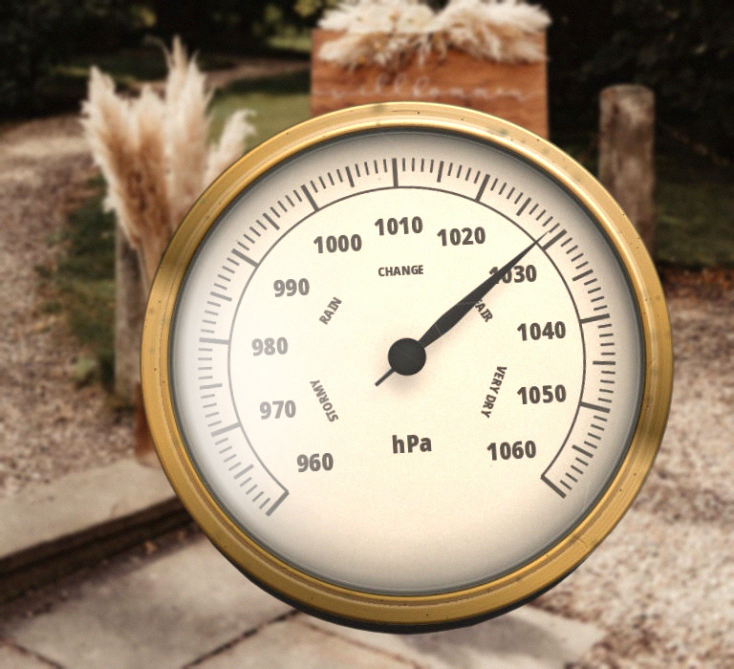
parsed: 1029 hPa
